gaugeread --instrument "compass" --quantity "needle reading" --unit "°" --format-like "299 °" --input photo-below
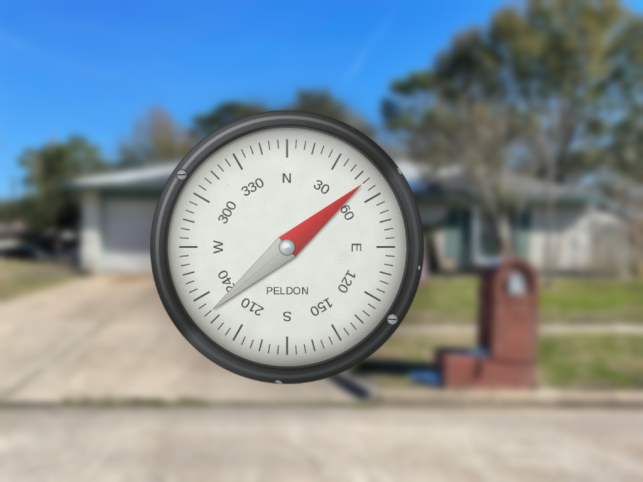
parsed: 50 °
